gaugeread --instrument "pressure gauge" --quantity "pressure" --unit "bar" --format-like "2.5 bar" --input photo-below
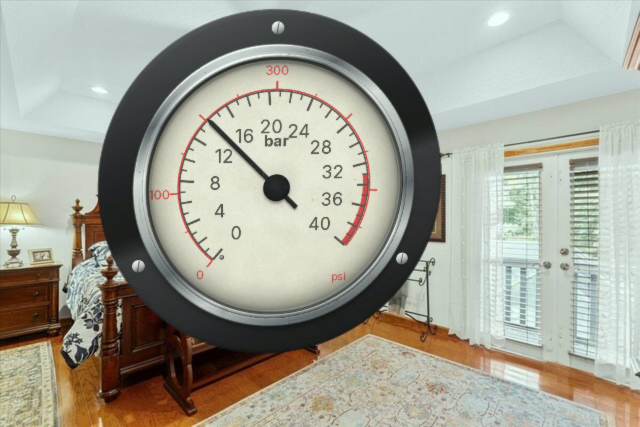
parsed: 14 bar
